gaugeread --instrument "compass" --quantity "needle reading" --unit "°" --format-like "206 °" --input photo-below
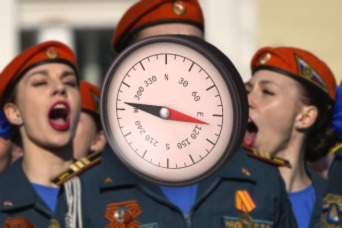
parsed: 100 °
